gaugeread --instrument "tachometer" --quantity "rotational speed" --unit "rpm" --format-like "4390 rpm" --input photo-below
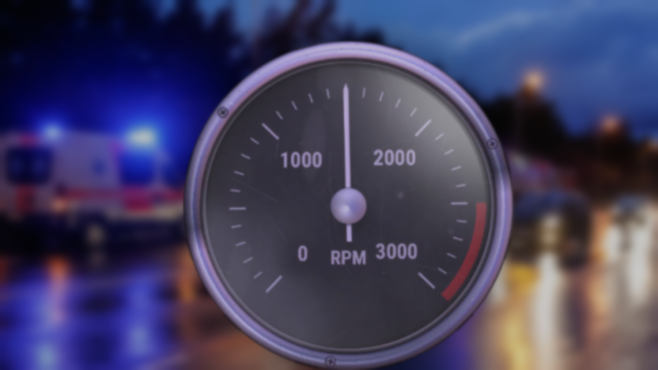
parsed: 1500 rpm
